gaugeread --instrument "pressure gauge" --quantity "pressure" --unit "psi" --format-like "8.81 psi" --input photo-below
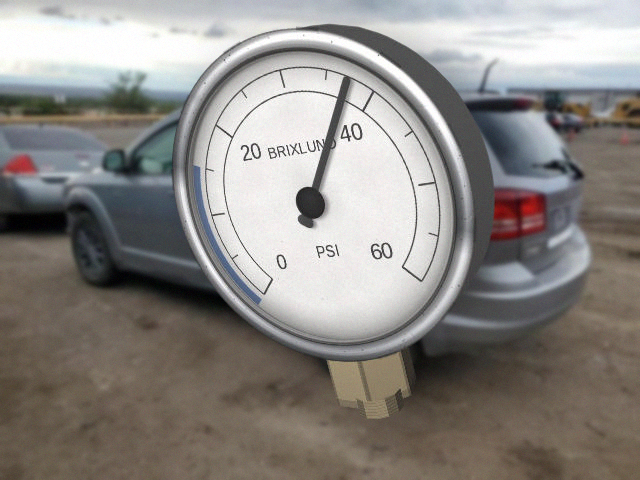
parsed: 37.5 psi
